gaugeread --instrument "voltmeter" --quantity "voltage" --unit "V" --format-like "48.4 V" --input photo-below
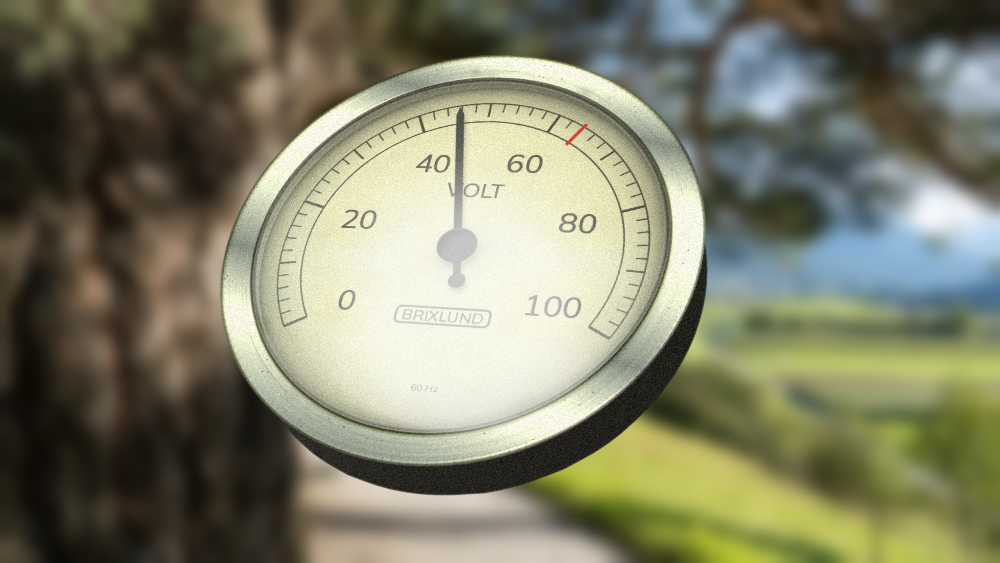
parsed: 46 V
